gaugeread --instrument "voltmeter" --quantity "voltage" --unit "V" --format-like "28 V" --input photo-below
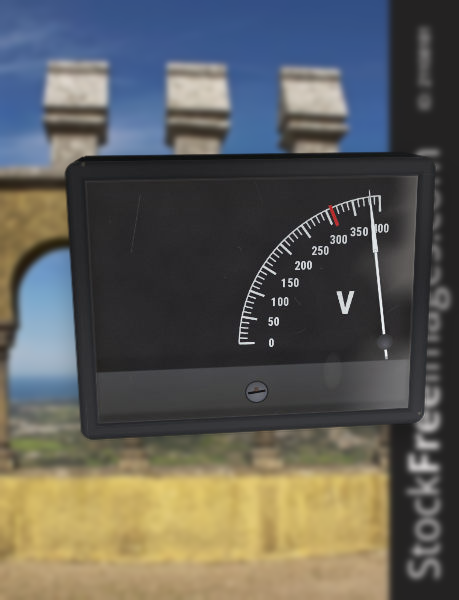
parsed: 380 V
